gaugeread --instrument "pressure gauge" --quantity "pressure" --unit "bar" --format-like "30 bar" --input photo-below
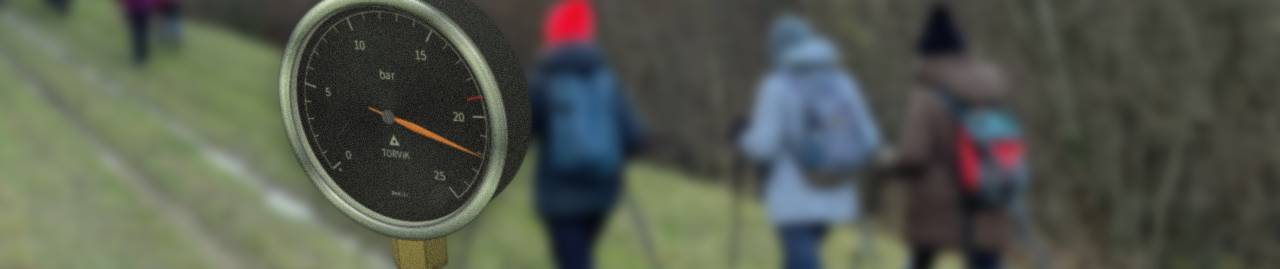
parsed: 22 bar
